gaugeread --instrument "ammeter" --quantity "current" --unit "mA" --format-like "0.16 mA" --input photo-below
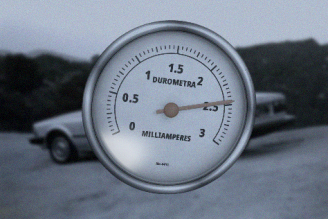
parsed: 2.45 mA
